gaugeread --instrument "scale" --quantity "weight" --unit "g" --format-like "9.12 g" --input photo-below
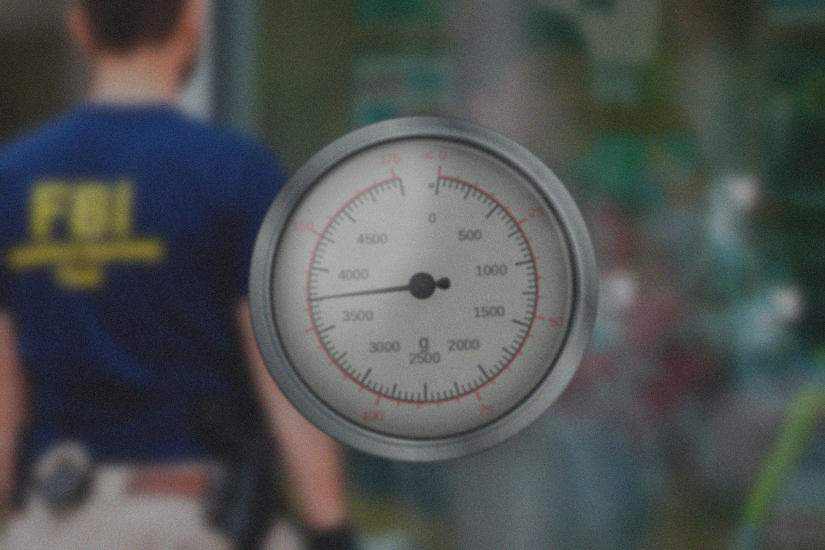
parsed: 3750 g
